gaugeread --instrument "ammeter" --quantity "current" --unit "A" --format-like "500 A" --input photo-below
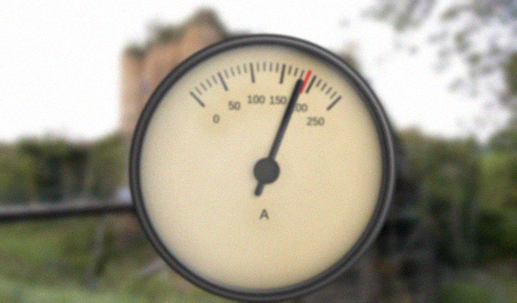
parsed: 180 A
